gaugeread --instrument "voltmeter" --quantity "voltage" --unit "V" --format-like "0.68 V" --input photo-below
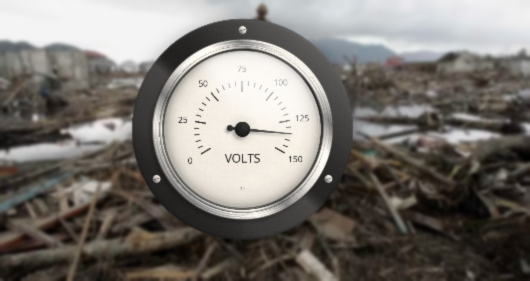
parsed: 135 V
